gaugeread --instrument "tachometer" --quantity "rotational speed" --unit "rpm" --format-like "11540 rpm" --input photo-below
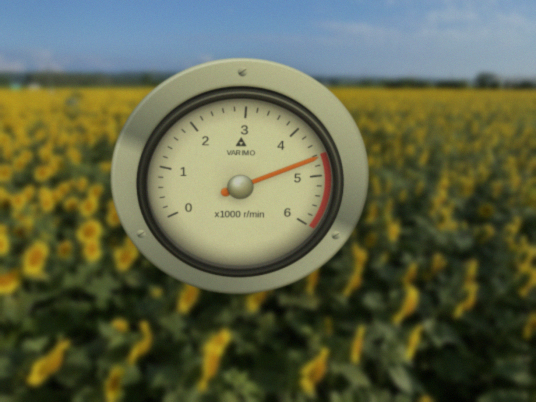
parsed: 4600 rpm
